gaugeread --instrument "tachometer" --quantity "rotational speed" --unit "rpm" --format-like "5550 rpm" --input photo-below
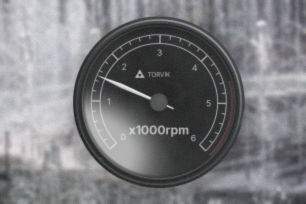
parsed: 1500 rpm
